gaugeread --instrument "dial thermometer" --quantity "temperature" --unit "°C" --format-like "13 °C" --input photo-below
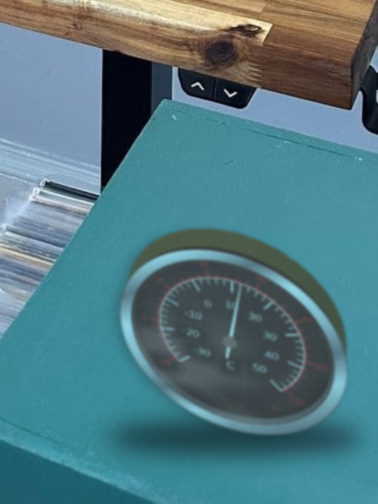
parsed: 12 °C
